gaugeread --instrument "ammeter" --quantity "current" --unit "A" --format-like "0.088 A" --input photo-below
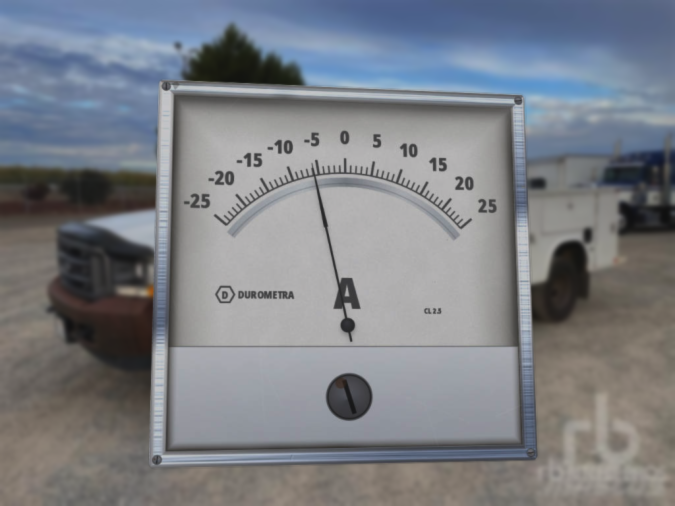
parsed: -6 A
